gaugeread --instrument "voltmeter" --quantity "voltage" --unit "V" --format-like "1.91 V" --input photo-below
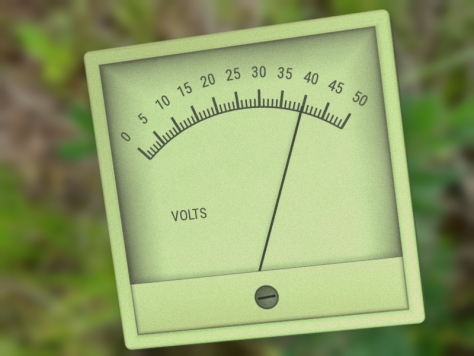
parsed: 40 V
